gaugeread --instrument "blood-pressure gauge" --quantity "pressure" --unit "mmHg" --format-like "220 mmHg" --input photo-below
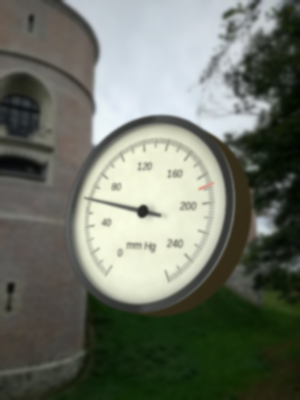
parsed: 60 mmHg
